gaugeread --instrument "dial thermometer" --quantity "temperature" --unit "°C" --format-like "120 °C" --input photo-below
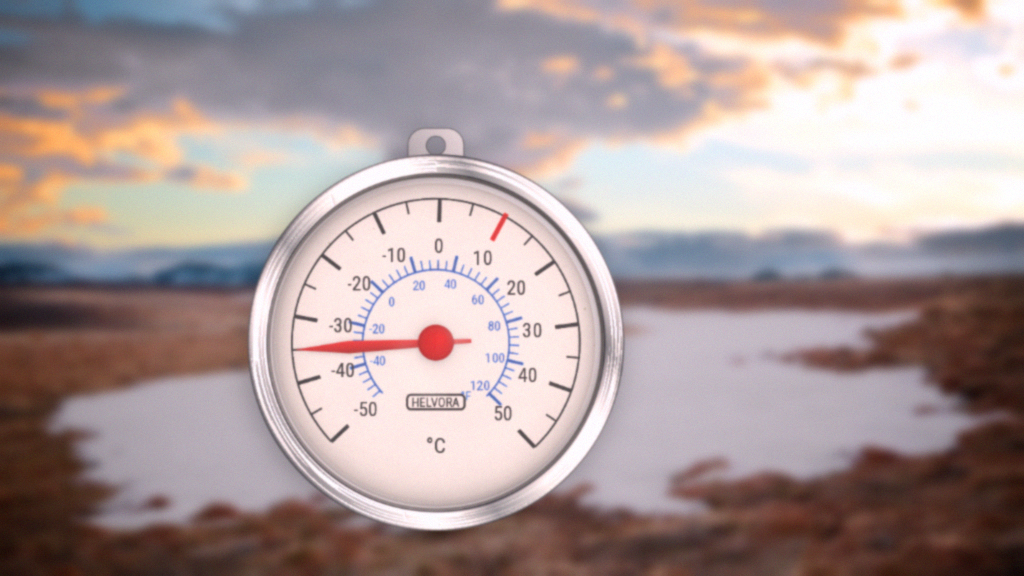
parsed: -35 °C
